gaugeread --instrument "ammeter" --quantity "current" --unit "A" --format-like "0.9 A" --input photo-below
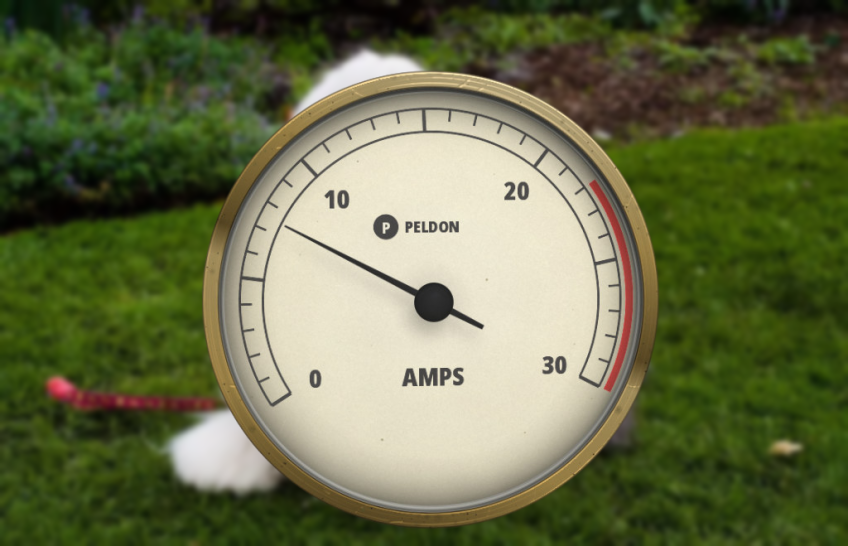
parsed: 7.5 A
